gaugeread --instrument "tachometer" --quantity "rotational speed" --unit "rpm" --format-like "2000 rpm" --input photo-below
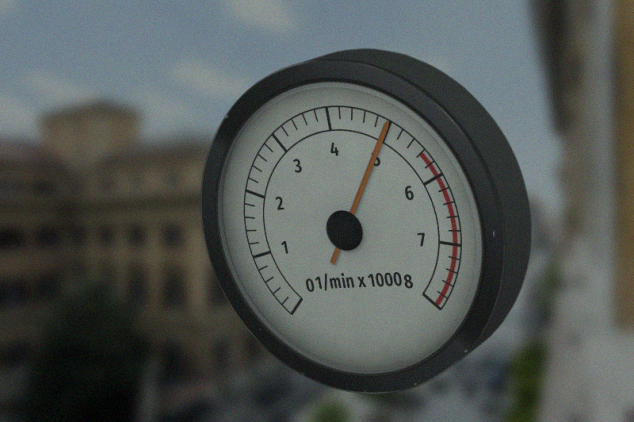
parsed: 5000 rpm
